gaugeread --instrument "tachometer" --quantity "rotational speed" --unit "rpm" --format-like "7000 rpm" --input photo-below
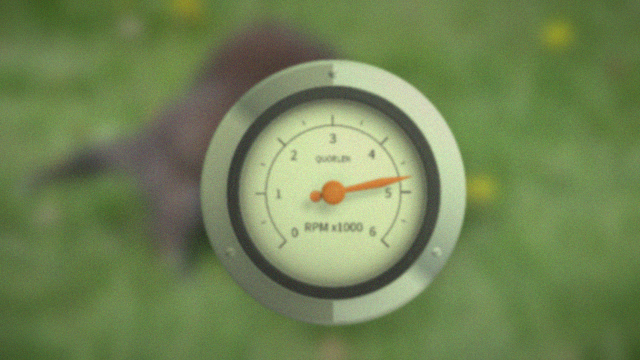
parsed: 4750 rpm
